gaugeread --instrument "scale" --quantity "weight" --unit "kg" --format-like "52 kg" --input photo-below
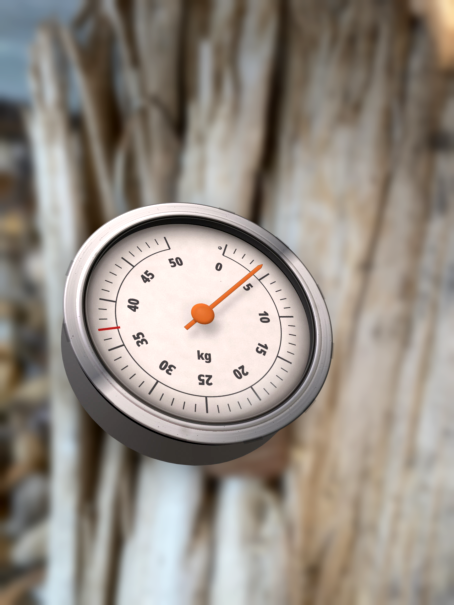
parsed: 4 kg
